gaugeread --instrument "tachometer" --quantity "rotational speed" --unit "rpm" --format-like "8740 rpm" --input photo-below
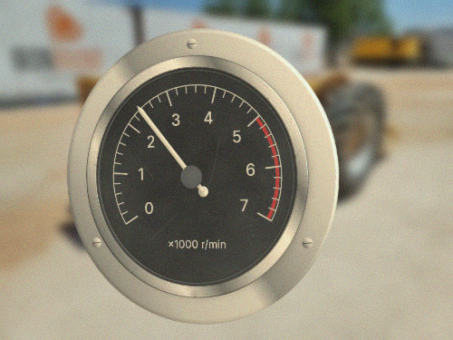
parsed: 2400 rpm
